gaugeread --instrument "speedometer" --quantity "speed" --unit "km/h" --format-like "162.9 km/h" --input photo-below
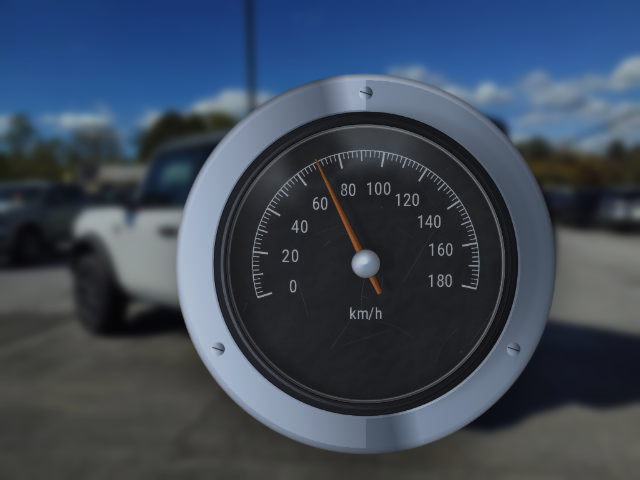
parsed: 70 km/h
